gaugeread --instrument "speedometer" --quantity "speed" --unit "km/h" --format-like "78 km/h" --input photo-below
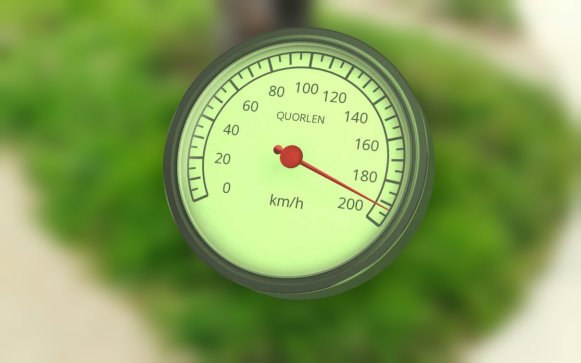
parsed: 192.5 km/h
